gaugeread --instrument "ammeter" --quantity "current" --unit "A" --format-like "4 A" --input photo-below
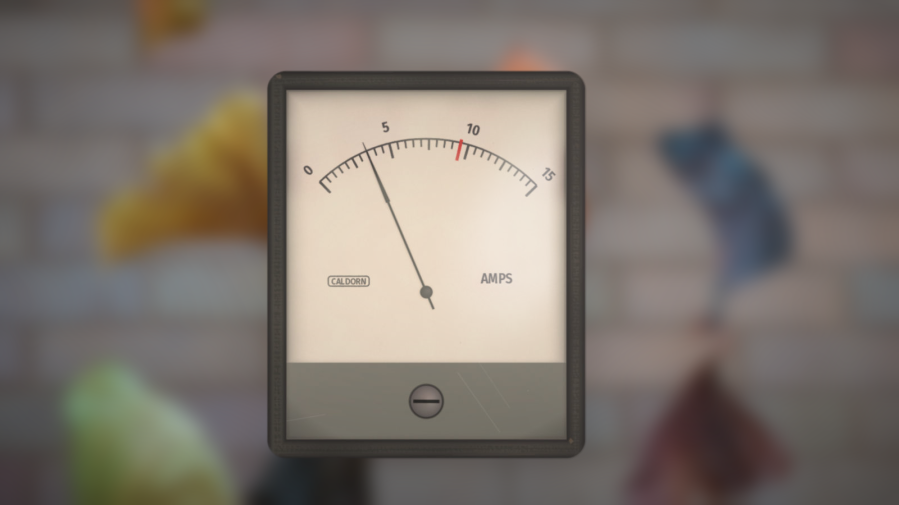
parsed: 3.5 A
